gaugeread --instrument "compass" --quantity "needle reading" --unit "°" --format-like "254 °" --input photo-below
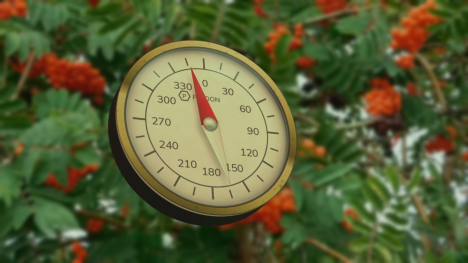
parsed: 345 °
